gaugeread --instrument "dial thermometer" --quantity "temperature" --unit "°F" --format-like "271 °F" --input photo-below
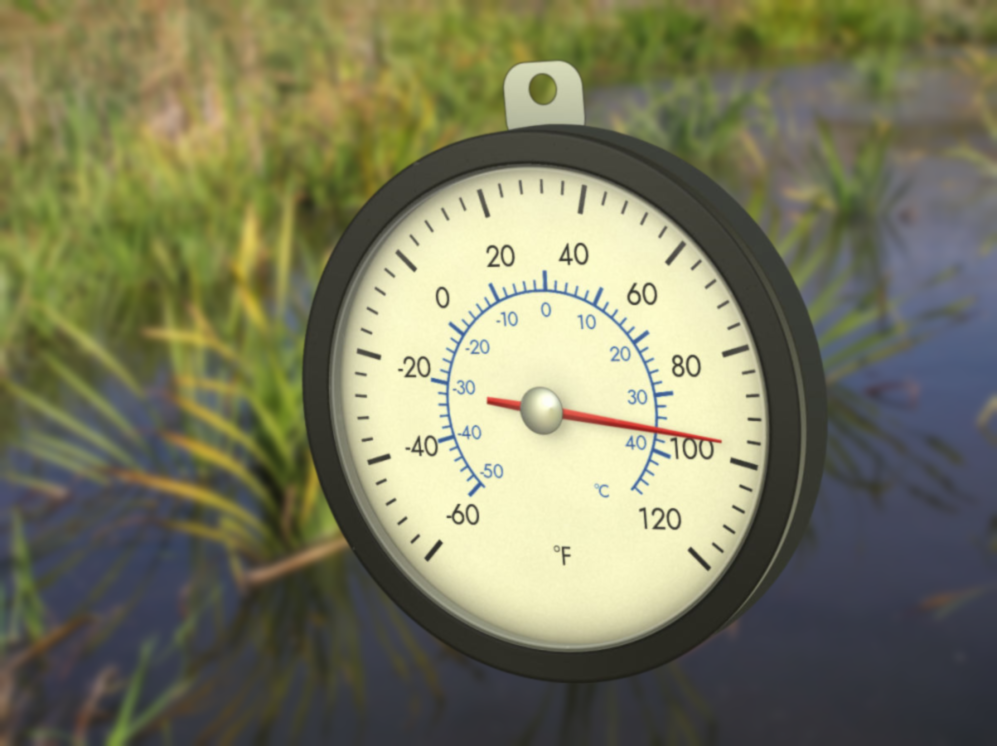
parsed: 96 °F
